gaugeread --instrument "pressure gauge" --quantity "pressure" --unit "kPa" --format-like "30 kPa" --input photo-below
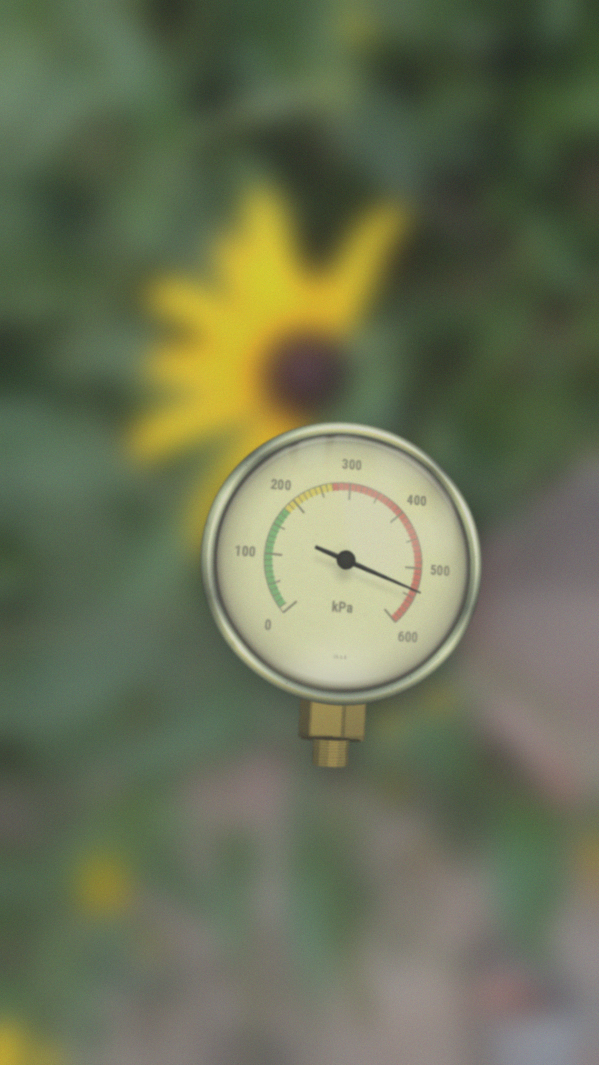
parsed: 540 kPa
